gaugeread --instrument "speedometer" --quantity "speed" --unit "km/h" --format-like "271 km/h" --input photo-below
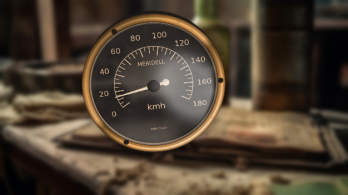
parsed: 15 km/h
